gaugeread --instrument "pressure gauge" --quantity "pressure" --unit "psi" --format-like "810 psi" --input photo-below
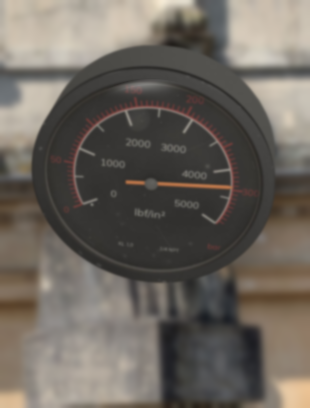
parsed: 4250 psi
